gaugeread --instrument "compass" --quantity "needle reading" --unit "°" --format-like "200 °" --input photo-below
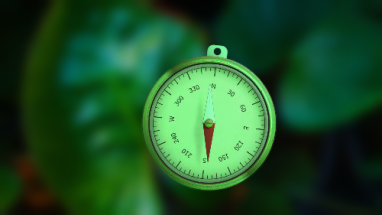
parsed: 175 °
